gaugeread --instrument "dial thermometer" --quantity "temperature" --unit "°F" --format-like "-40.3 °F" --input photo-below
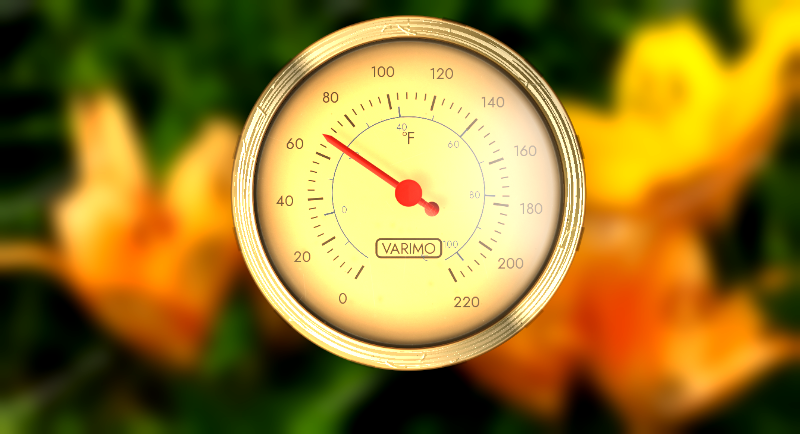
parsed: 68 °F
